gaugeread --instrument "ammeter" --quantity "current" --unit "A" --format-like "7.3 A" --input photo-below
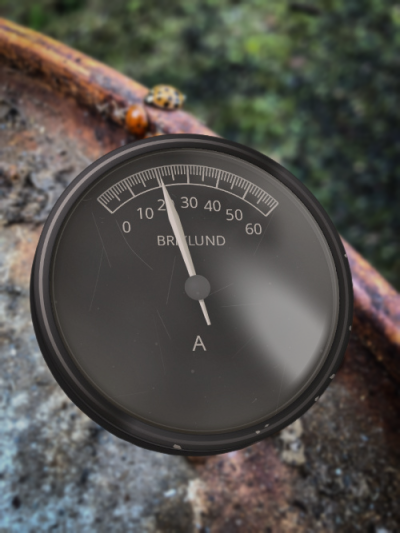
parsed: 20 A
